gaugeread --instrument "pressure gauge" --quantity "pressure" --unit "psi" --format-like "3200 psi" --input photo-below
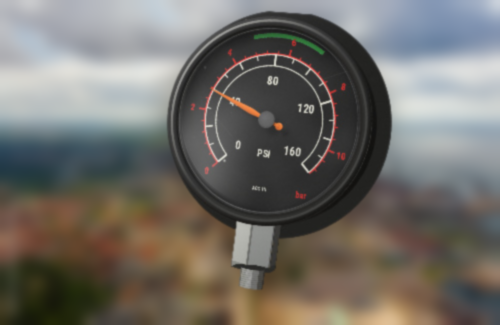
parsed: 40 psi
